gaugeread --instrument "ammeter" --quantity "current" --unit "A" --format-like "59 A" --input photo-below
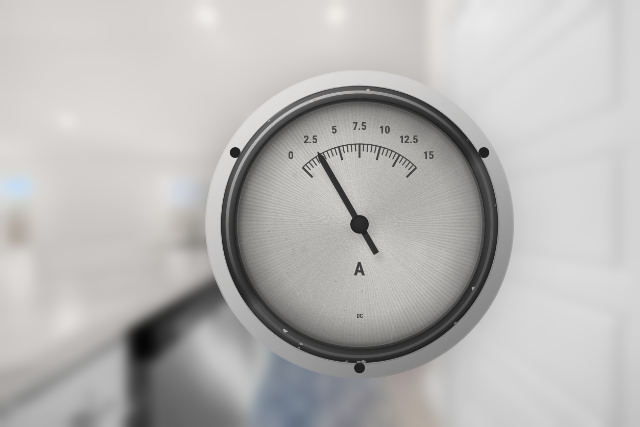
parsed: 2.5 A
